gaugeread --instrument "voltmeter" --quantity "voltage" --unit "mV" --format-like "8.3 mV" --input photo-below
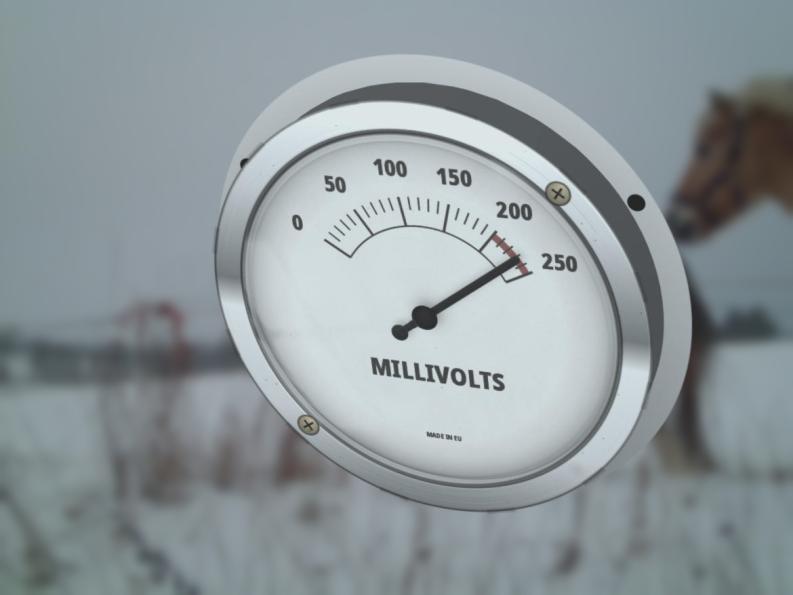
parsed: 230 mV
